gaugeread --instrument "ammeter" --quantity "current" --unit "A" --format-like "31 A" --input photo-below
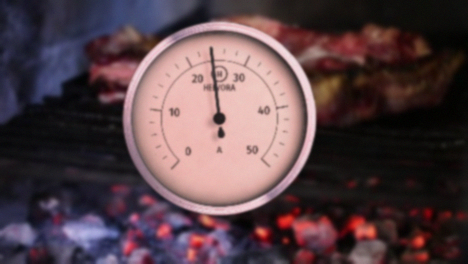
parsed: 24 A
